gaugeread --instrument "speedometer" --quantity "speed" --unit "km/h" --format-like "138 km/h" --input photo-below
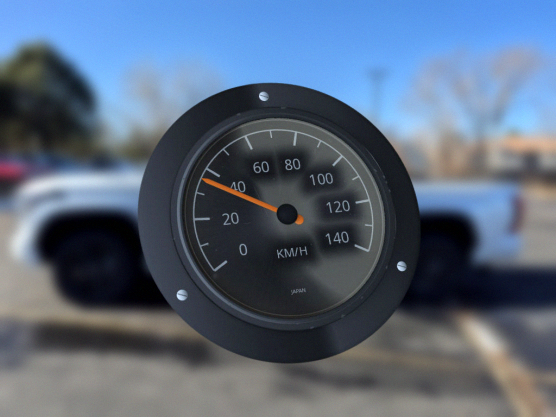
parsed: 35 km/h
